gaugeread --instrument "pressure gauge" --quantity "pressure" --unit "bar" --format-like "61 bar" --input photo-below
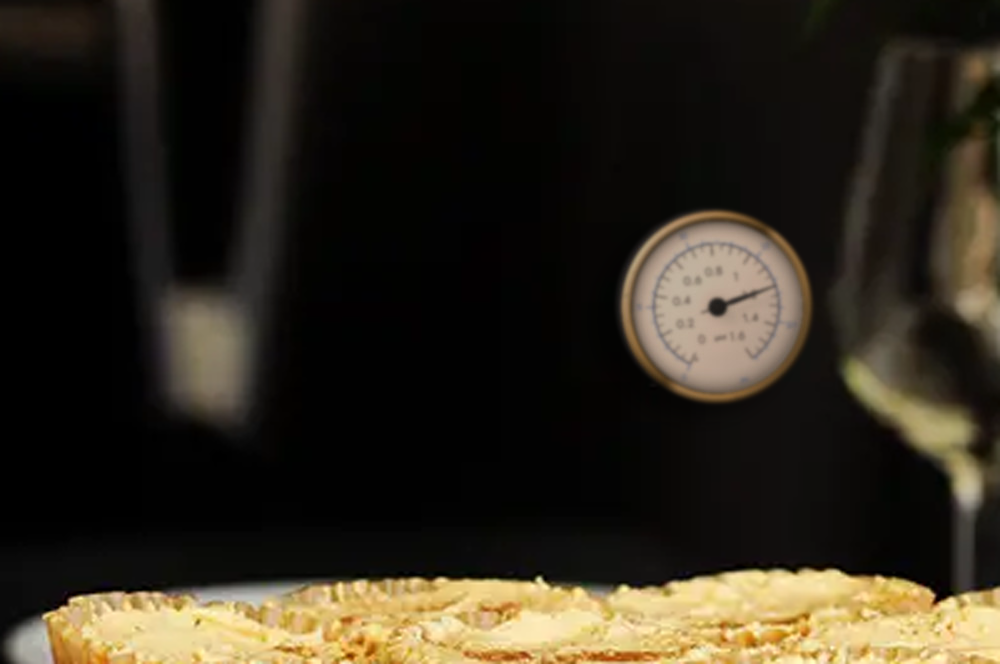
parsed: 1.2 bar
